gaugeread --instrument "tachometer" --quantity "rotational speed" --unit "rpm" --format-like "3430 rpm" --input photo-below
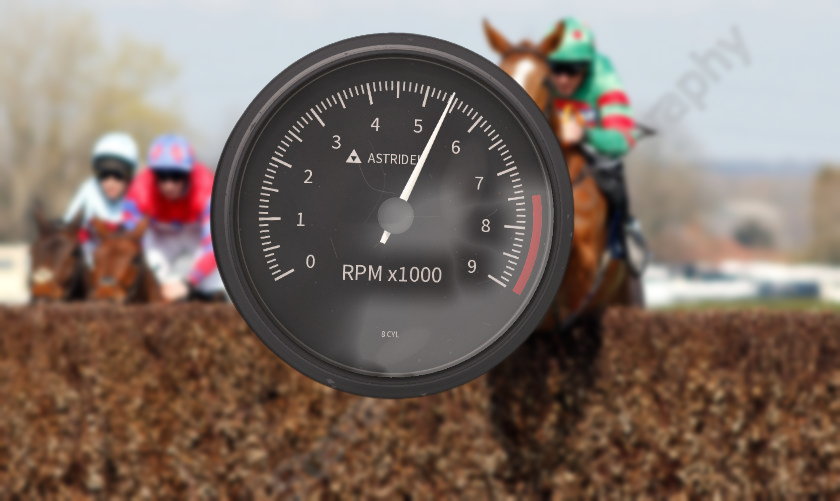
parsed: 5400 rpm
